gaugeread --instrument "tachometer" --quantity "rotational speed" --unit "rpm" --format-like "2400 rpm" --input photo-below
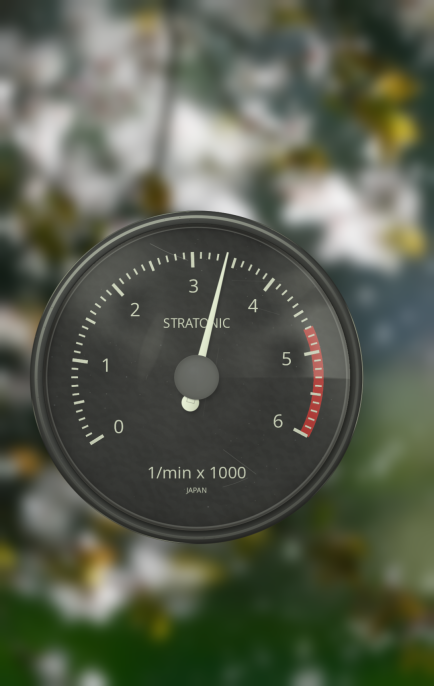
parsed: 3400 rpm
